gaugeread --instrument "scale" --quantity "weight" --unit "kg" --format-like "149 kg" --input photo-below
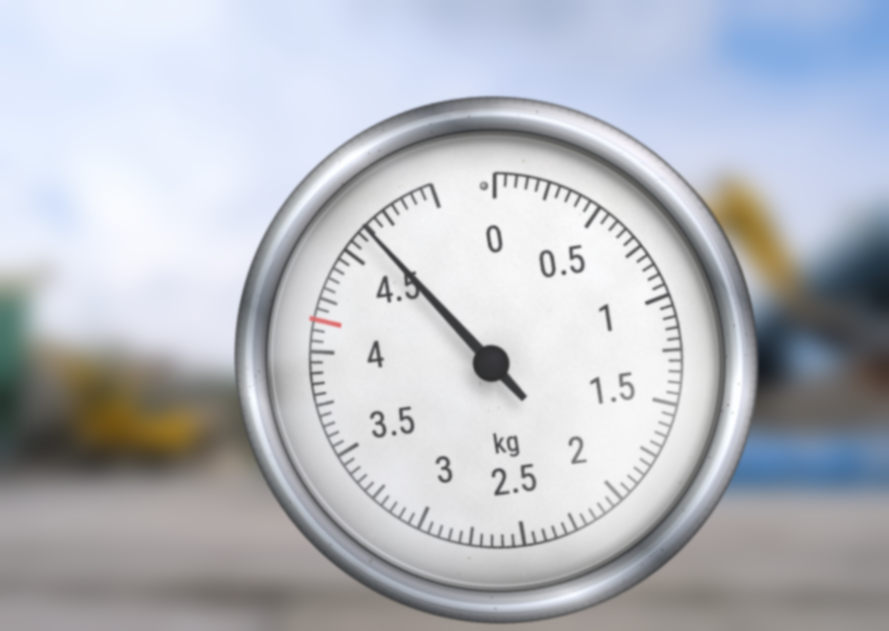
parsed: 4.65 kg
